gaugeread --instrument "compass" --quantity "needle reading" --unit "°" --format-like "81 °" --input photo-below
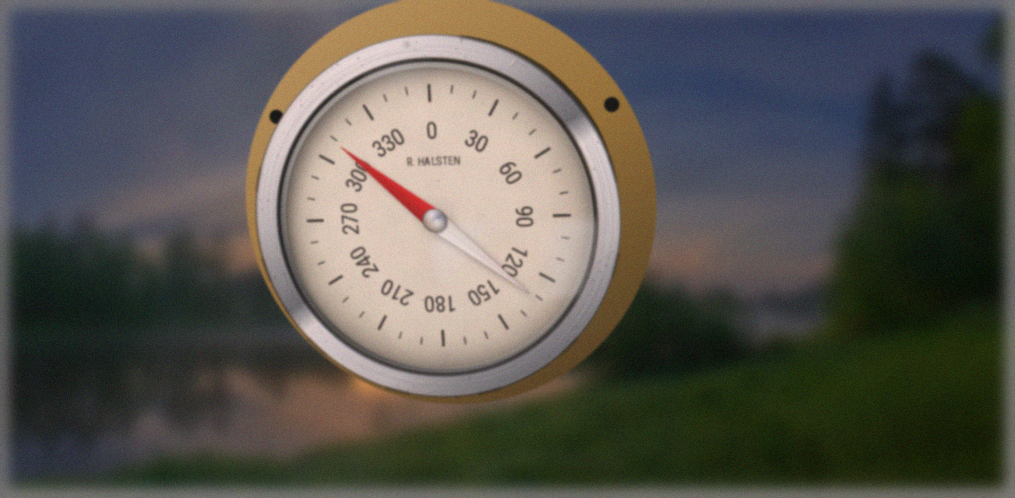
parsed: 310 °
